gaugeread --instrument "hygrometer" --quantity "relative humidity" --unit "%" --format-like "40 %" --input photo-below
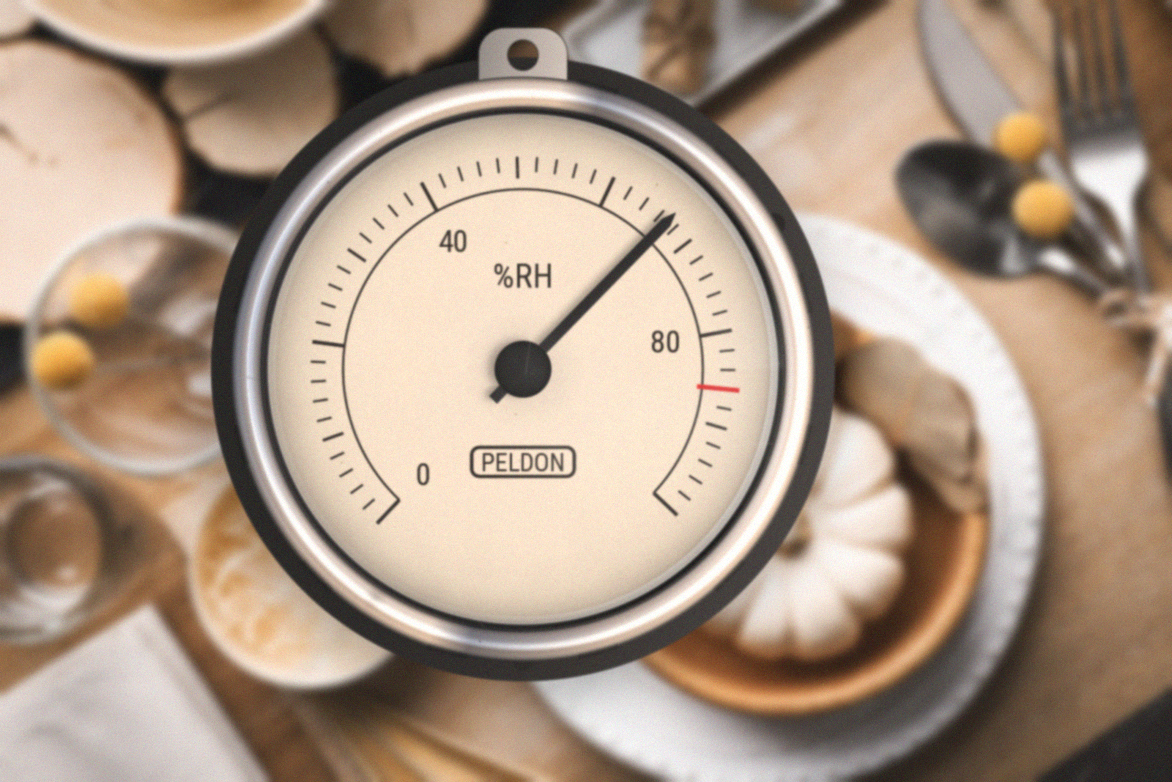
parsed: 67 %
